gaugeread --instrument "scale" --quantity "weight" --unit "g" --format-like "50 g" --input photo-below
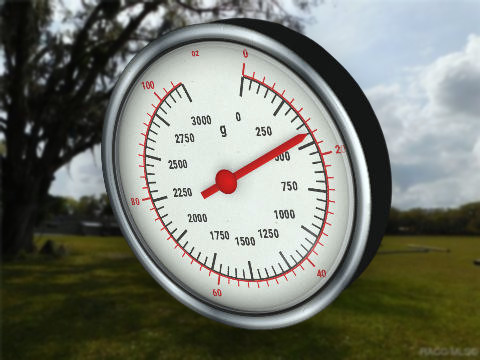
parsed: 450 g
